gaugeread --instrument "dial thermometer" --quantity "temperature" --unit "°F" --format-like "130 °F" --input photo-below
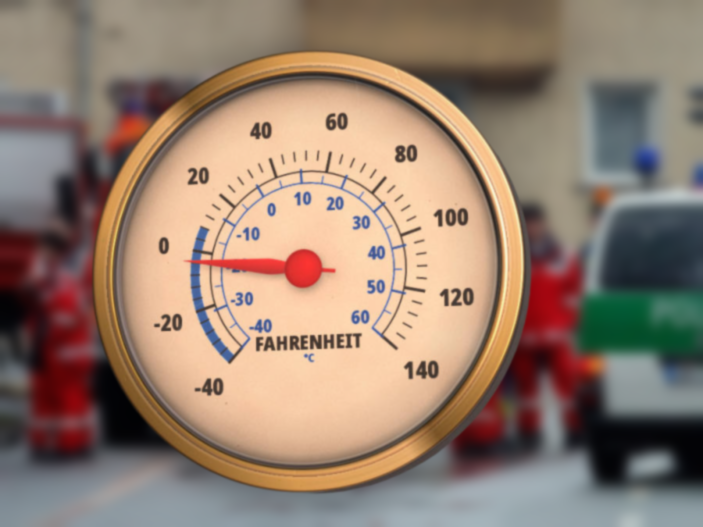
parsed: -4 °F
